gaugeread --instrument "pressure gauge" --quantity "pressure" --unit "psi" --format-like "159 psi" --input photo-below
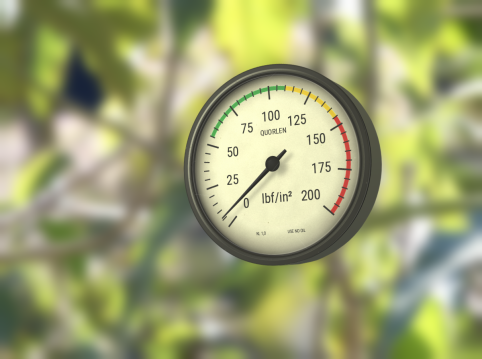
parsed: 5 psi
